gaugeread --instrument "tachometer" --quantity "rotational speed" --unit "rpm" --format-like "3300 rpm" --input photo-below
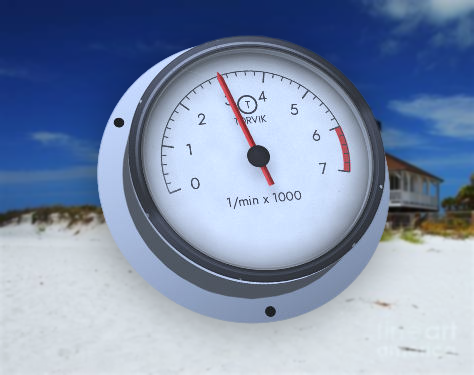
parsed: 3000 rpm
